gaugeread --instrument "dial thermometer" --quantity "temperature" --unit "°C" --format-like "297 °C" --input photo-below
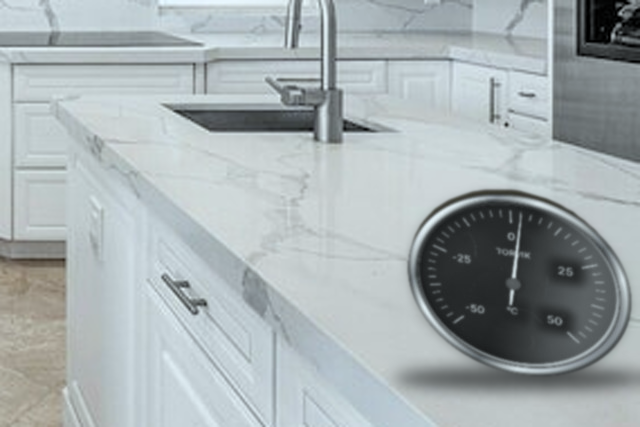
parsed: 2.5 °C
